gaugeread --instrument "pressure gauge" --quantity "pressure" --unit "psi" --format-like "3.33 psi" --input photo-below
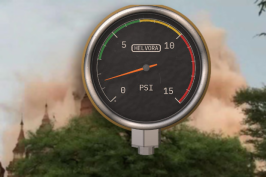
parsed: 1.5 psi
